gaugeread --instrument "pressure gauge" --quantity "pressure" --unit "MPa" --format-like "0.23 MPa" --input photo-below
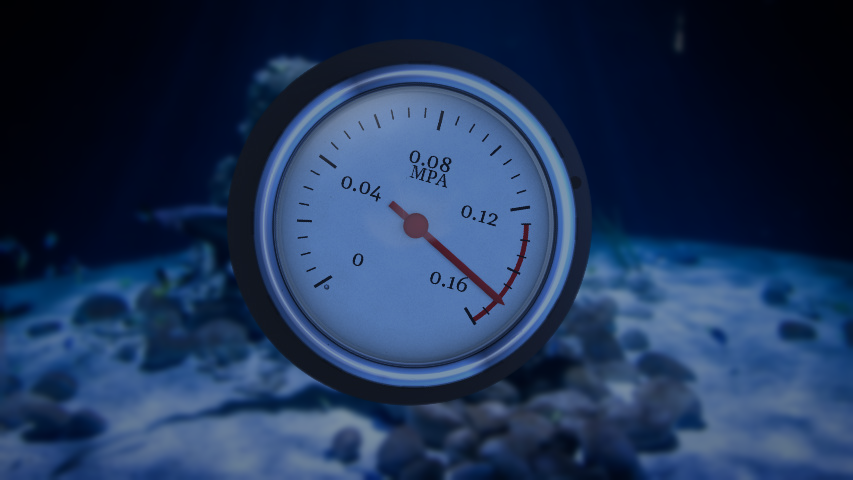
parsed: 0.15 MPa
